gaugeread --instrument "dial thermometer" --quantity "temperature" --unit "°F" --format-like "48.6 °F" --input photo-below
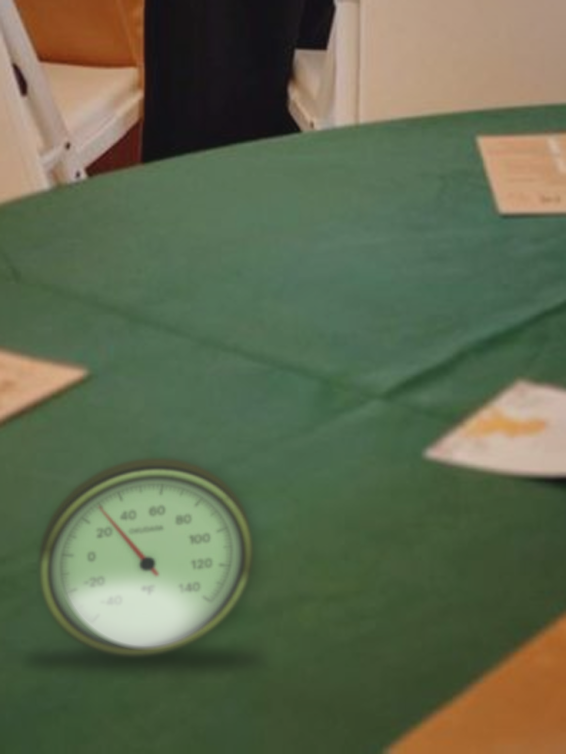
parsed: 30 °F
